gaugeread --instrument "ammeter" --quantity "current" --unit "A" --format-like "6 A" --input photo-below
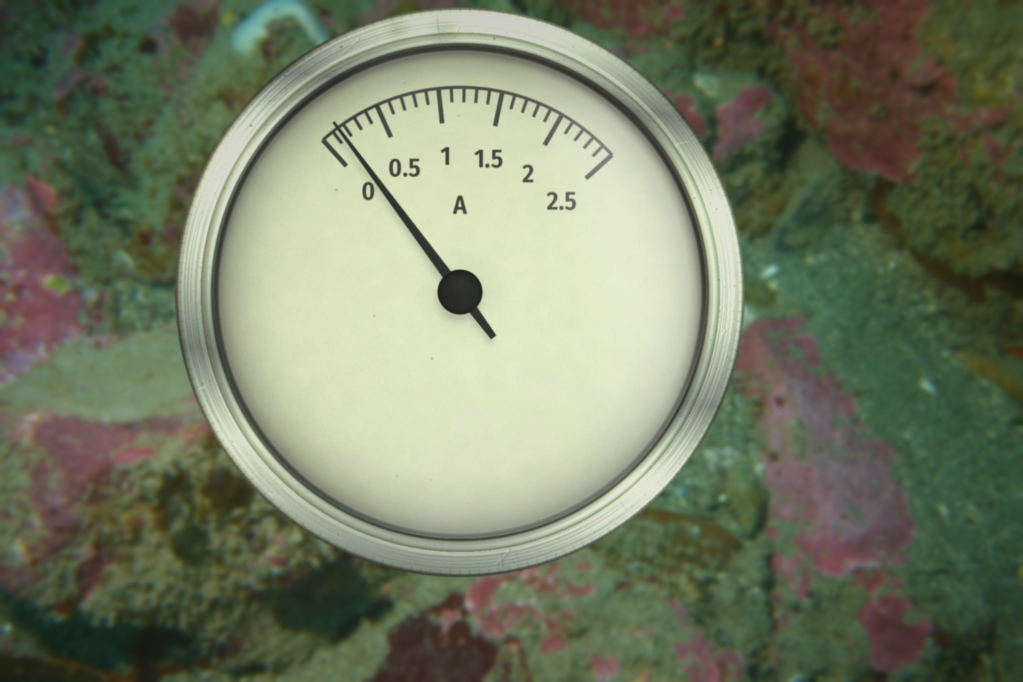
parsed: 0.15 A
